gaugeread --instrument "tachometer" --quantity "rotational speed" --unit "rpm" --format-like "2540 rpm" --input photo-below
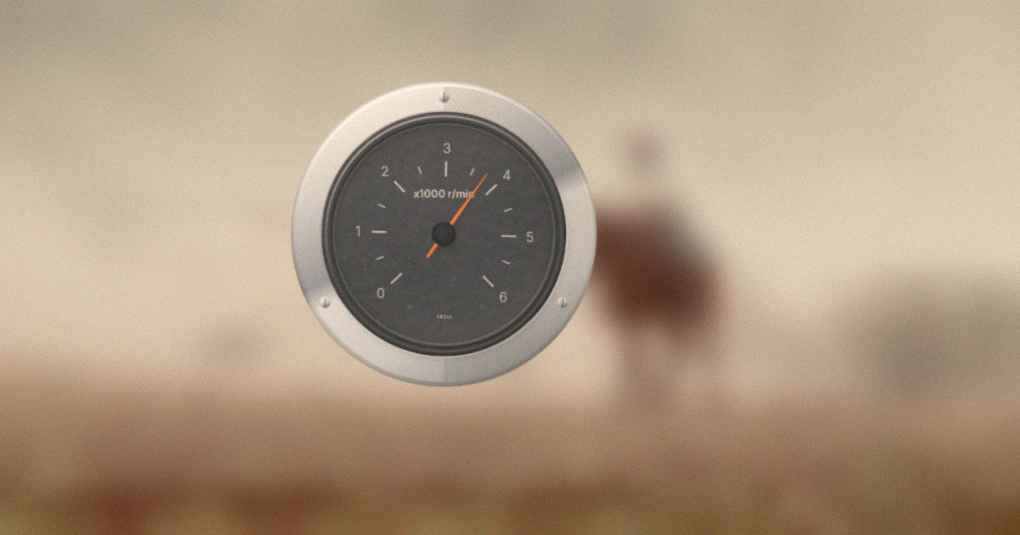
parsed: 3750 rpm
